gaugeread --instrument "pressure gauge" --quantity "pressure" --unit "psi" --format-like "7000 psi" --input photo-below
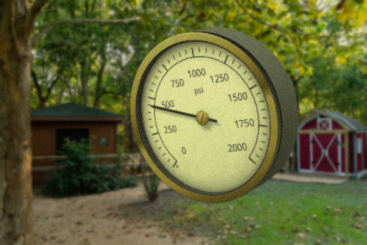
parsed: 450 psi
